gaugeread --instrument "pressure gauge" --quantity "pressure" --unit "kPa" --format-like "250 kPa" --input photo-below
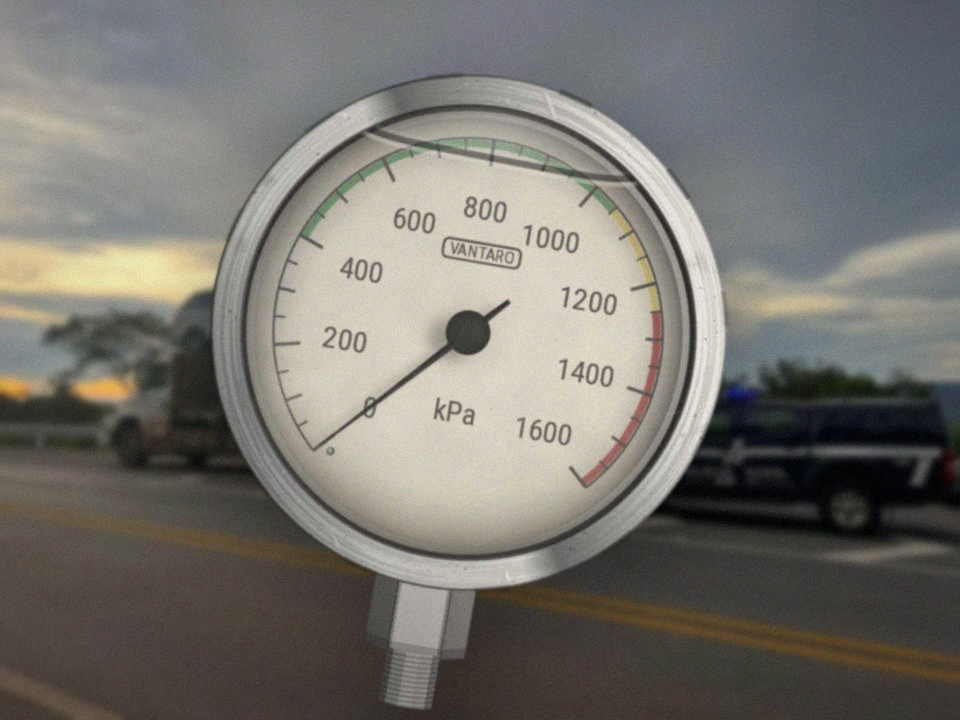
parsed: 0 kPa
